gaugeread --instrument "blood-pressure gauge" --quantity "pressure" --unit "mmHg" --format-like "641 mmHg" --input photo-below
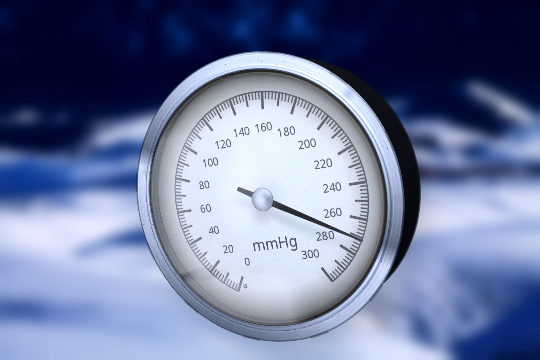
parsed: 270 mmHg
